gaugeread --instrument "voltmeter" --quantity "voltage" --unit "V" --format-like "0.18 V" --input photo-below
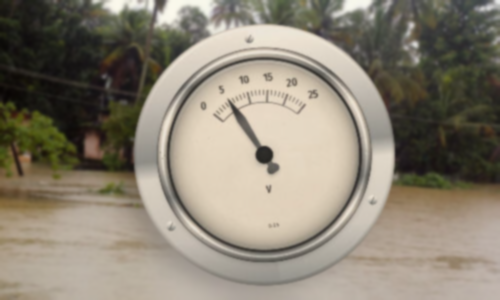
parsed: 5 V
